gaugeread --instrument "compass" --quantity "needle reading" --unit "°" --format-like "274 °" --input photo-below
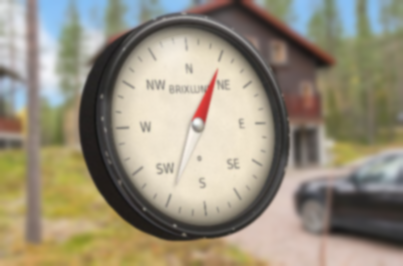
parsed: 30 °
